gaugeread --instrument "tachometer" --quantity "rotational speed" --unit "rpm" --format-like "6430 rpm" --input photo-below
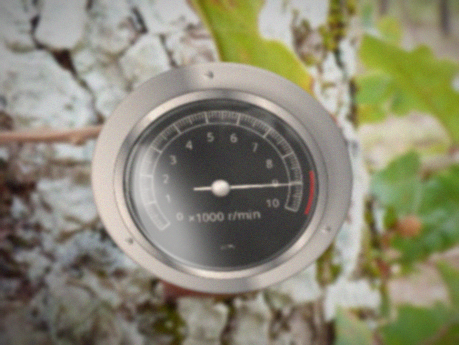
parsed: 9000 rpm
